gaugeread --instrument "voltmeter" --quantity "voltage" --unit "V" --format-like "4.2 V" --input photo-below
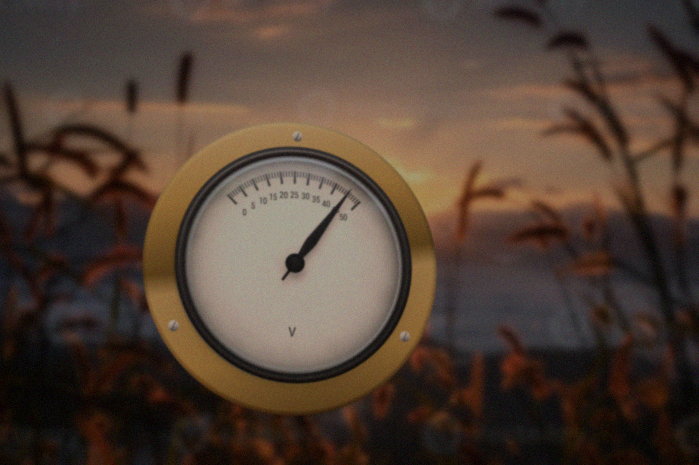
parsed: 45 V
